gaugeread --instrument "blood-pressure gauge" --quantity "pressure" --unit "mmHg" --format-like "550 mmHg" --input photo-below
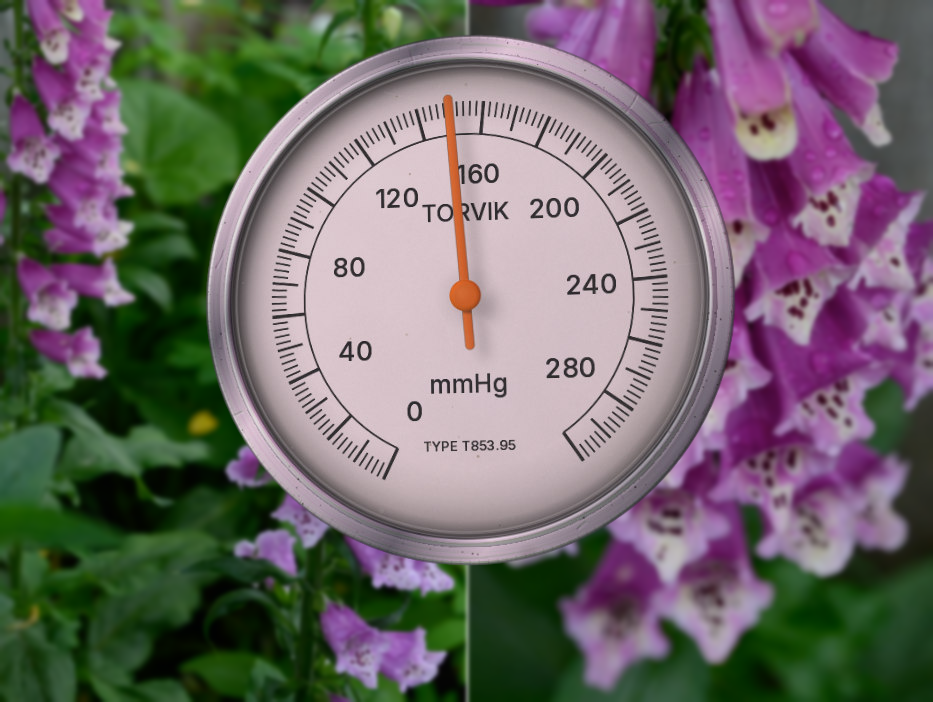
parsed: 150 mmHg
